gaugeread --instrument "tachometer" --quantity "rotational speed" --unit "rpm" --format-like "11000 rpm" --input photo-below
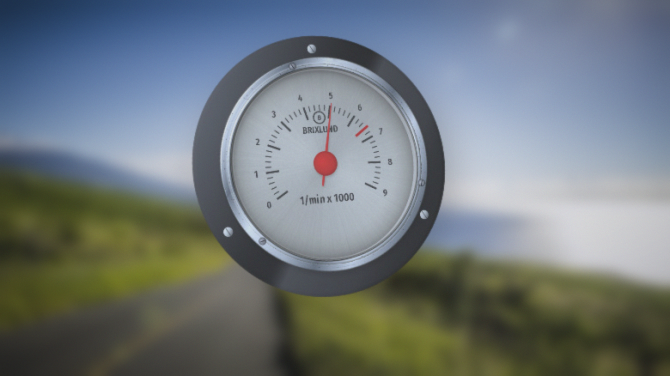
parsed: 5000 rpm
